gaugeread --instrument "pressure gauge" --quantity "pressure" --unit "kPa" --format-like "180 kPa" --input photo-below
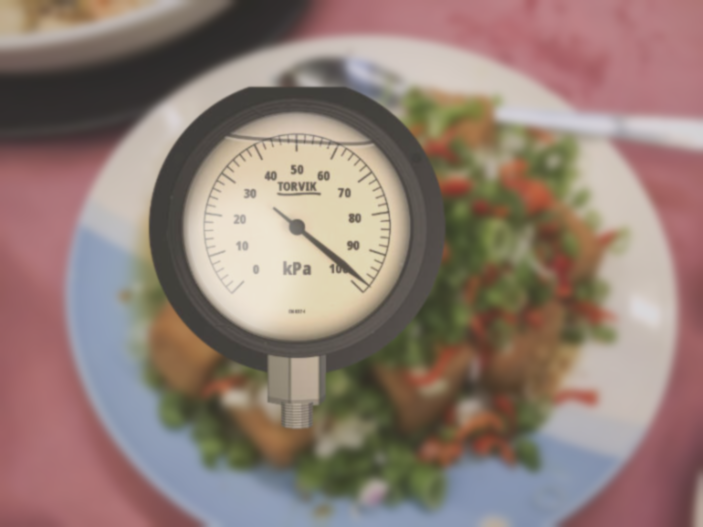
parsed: 98 kPa
